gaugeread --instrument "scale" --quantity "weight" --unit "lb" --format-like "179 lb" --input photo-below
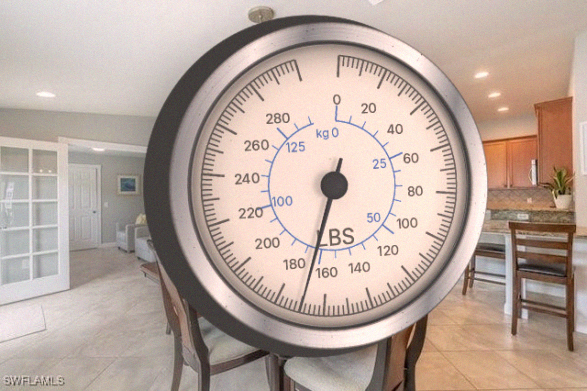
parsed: 170 lb
